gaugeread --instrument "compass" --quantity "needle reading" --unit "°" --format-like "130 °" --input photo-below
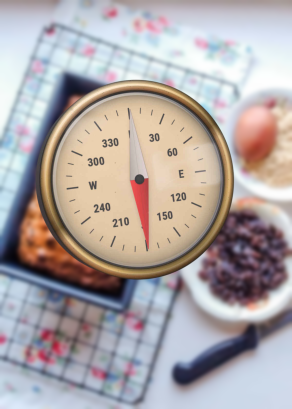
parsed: 180 °
